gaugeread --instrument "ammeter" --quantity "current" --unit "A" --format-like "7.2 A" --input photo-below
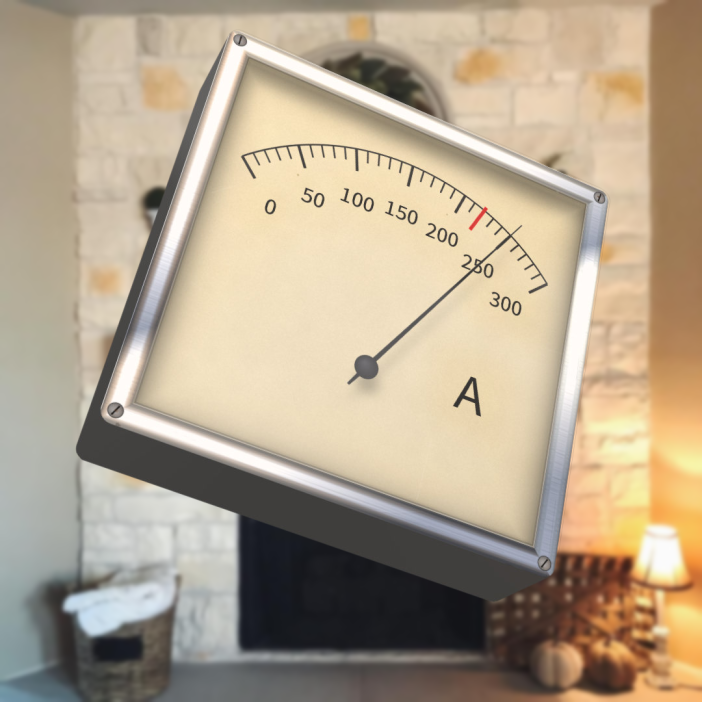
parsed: 250 A
